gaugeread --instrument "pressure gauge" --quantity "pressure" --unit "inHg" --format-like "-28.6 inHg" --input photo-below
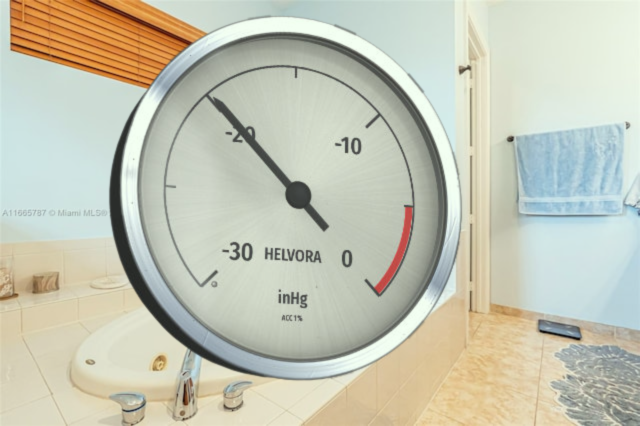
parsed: -20 inHg
